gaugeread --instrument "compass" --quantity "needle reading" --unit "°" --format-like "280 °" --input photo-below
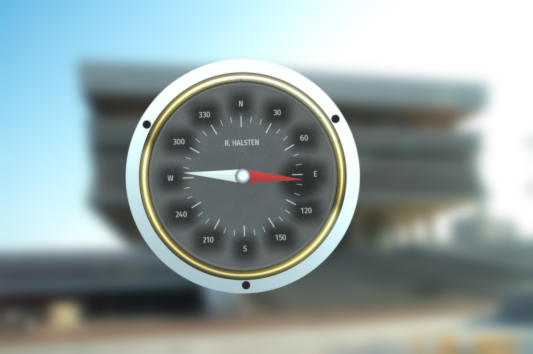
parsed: 95 °
